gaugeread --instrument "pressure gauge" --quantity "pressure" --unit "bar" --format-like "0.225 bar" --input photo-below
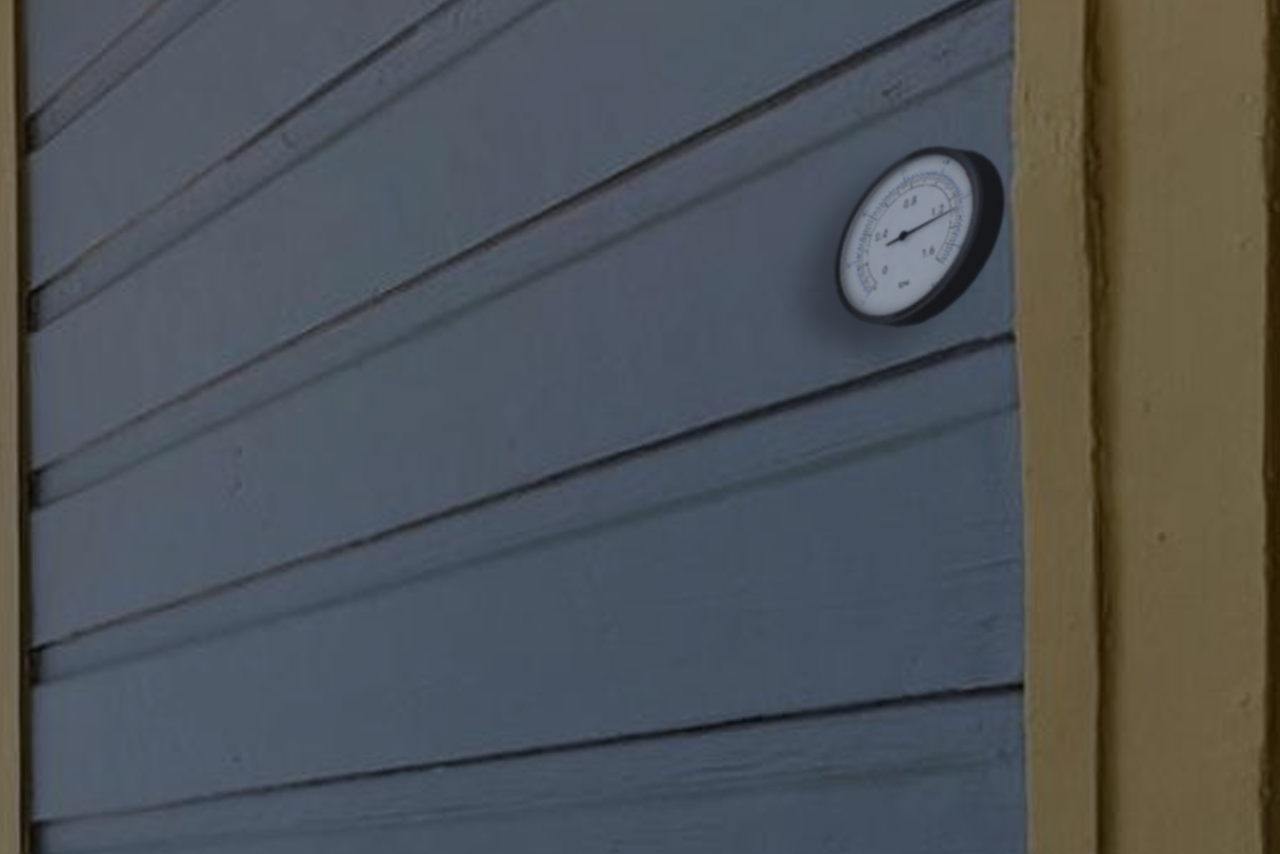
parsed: 1.3 bar
